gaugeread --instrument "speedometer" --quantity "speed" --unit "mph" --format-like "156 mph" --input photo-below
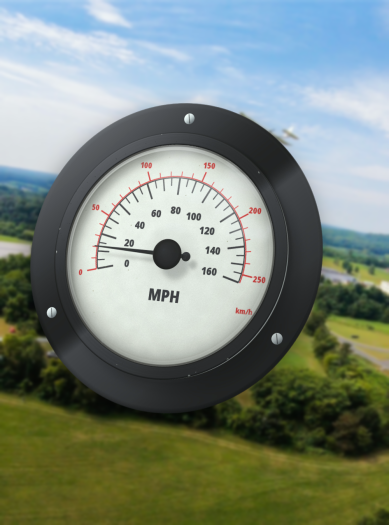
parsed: 12.5 mph
